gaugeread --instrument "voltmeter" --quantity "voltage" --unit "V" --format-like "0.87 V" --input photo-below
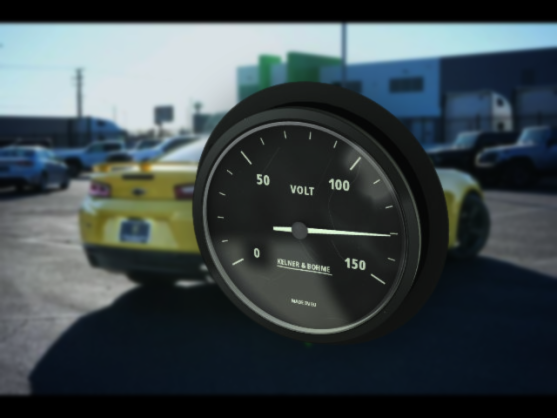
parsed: 130 V
